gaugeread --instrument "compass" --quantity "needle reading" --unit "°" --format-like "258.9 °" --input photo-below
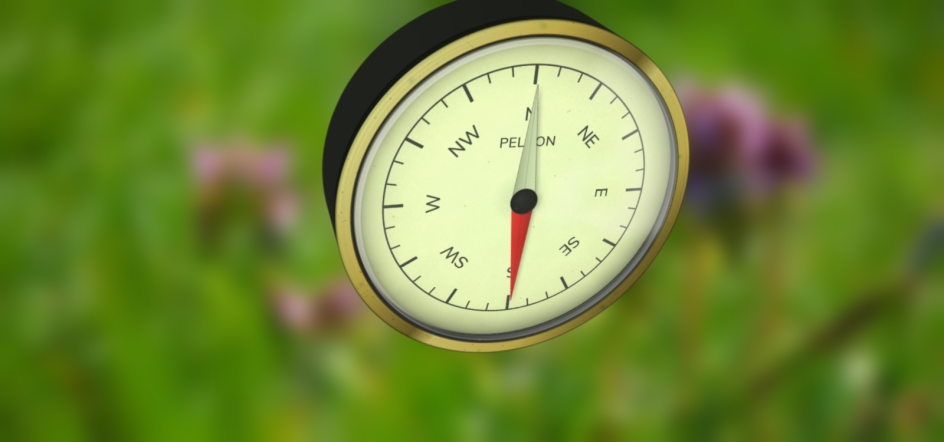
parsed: 180 °
